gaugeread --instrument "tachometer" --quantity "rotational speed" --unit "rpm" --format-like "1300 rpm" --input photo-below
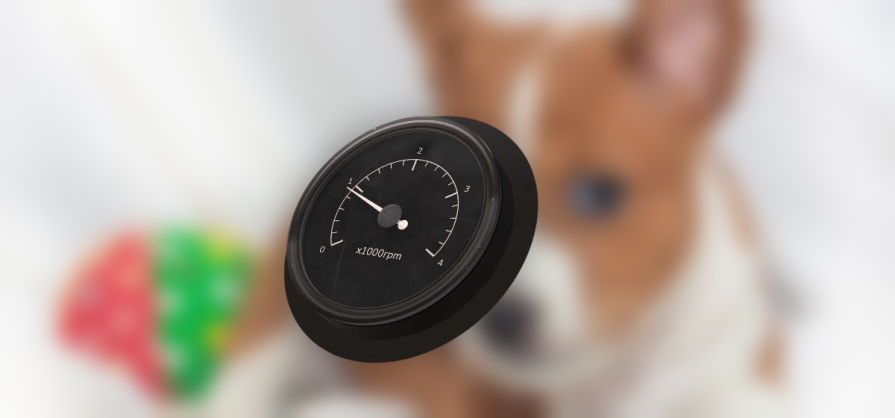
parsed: 900 rpm
